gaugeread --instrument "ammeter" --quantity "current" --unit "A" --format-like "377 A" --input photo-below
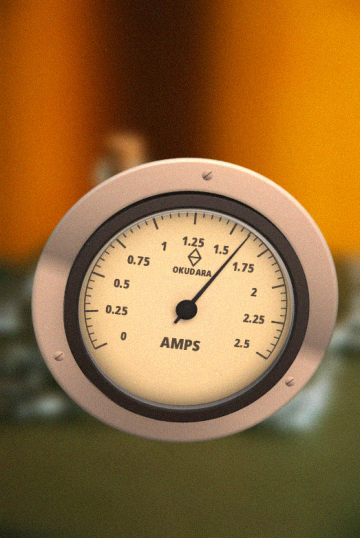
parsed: 1.6 A
